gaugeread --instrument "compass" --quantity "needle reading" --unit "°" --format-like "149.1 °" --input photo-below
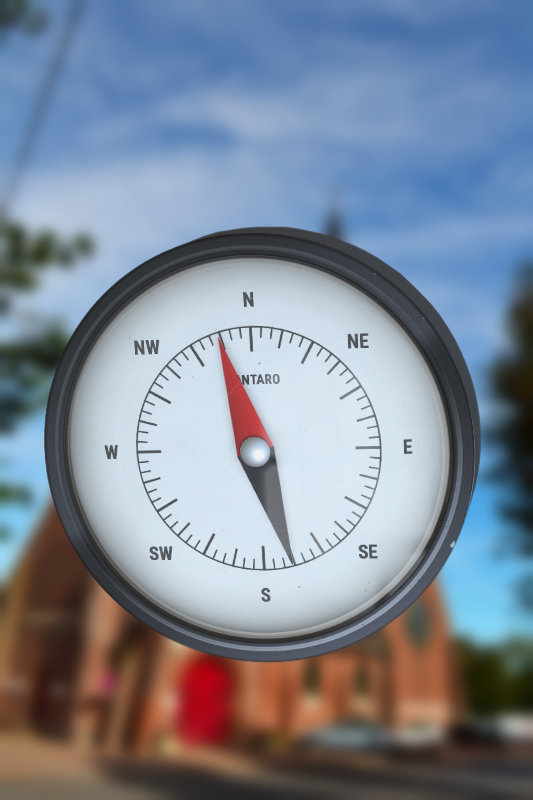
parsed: 345 °
